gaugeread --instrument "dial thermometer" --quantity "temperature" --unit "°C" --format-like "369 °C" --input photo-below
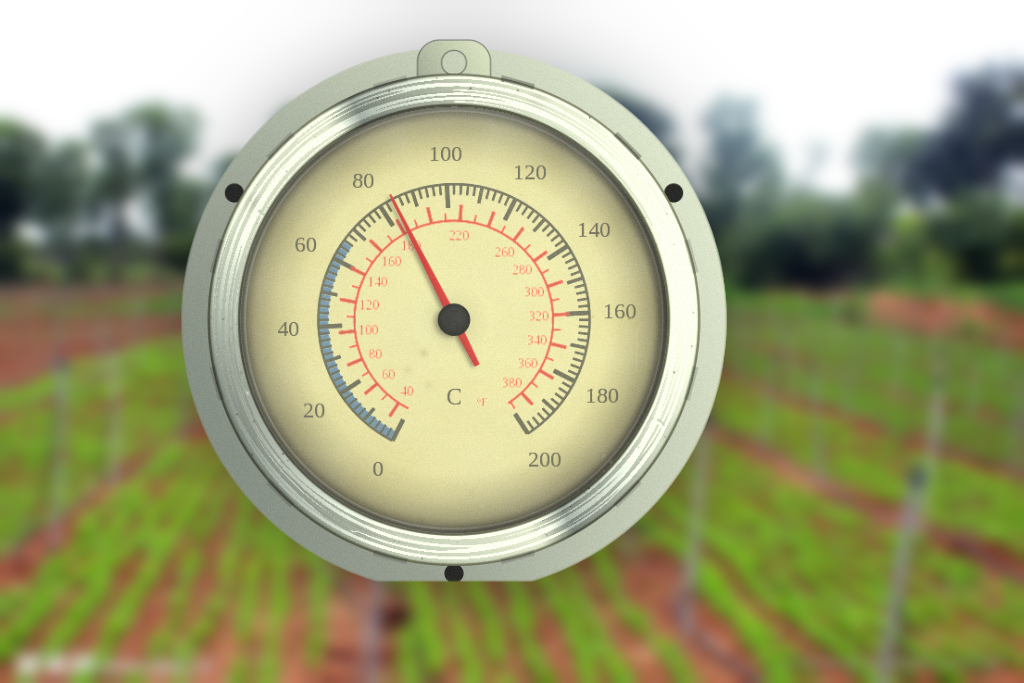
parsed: 84 °C
